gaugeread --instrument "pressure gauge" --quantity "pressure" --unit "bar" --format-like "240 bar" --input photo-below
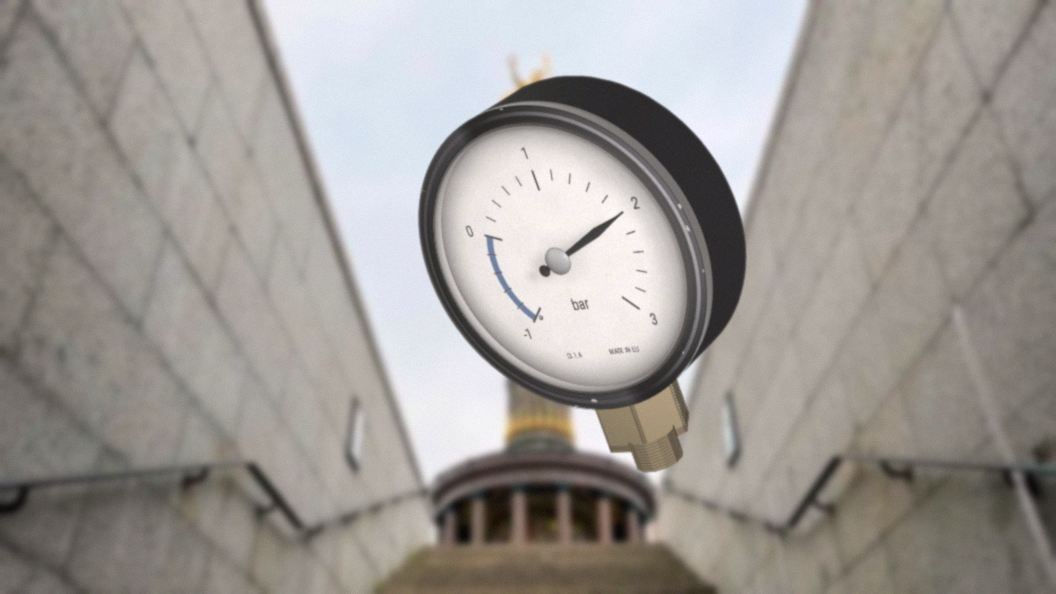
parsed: 2 bar
